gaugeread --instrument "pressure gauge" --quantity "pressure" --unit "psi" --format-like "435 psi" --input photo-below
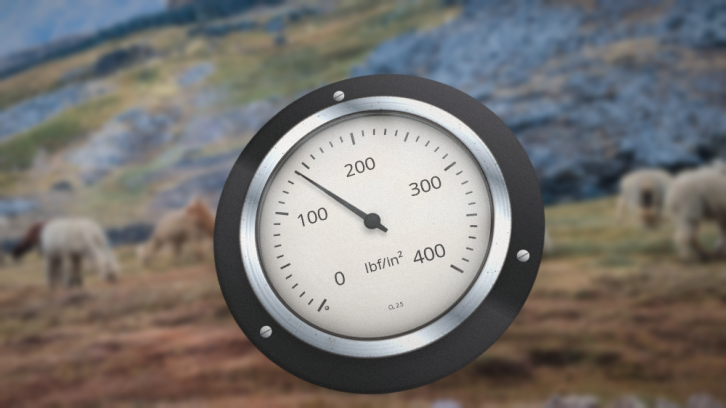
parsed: 140 psi
